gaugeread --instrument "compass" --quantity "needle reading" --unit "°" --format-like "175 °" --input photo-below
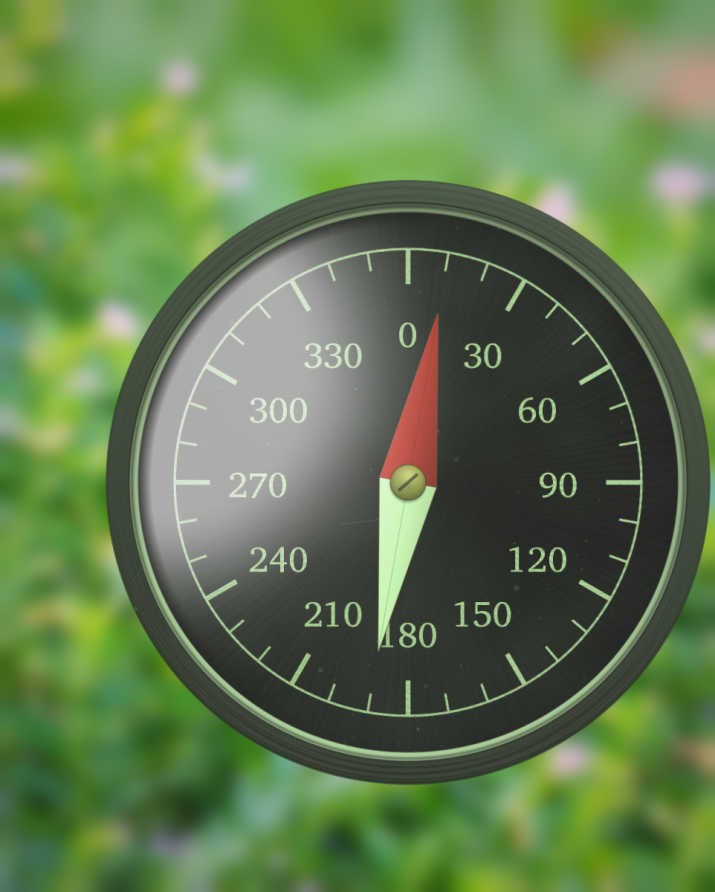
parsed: 10 °
